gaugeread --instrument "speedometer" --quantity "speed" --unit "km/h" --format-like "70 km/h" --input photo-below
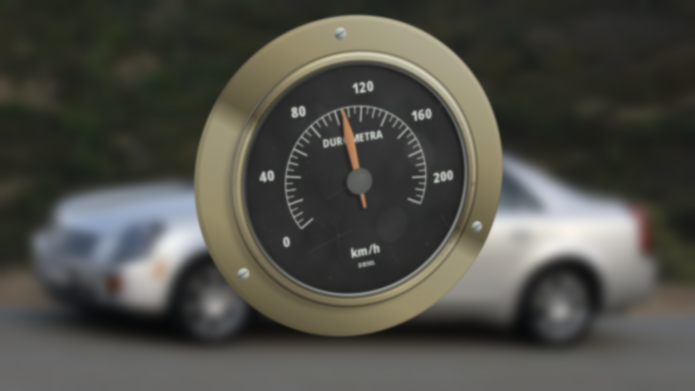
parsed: 105 km/h
